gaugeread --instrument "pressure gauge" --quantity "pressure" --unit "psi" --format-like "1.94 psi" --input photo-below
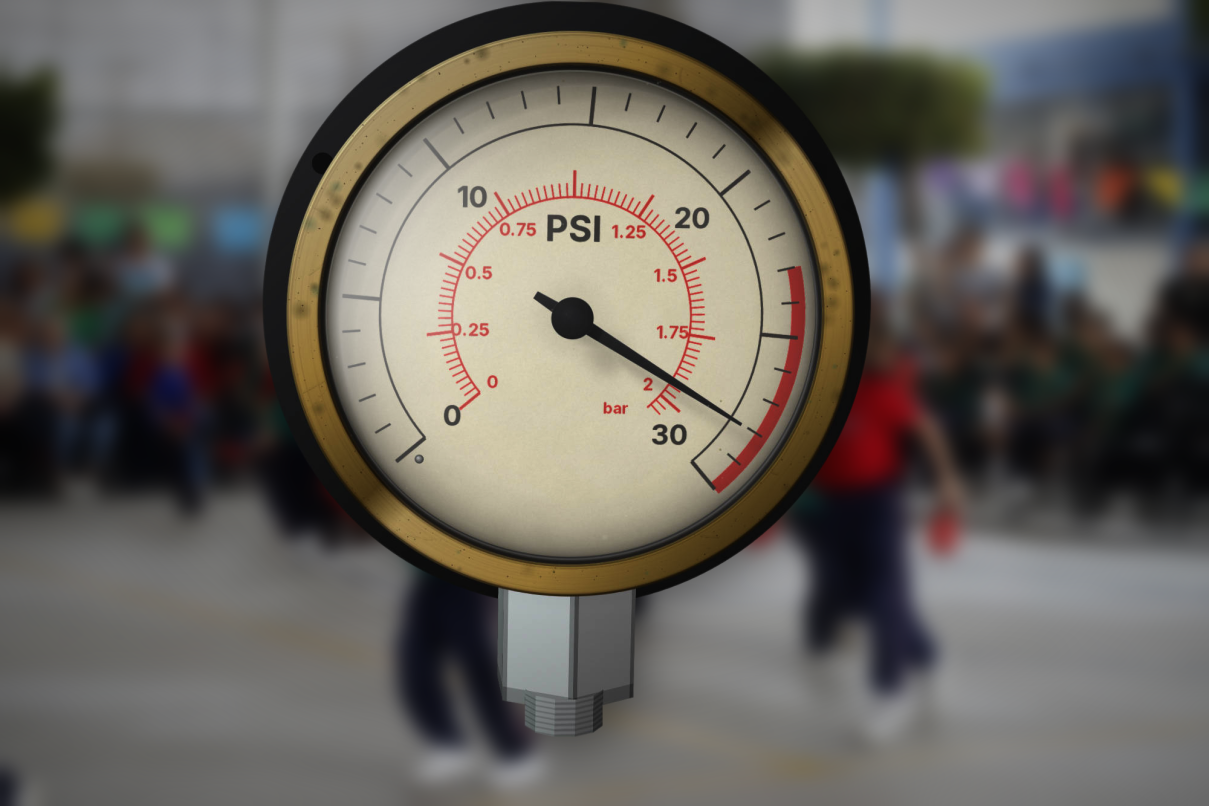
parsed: 28 psi
